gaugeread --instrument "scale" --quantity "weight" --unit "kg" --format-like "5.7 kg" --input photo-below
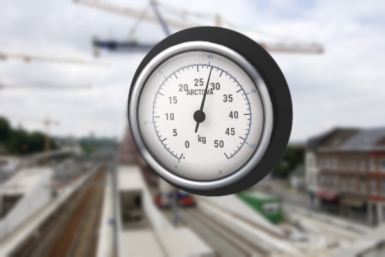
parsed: 28 kg
